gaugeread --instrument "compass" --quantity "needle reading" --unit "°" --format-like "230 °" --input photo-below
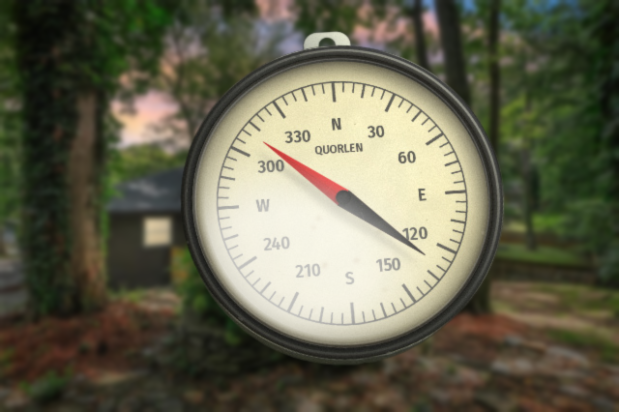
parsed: 310 °
